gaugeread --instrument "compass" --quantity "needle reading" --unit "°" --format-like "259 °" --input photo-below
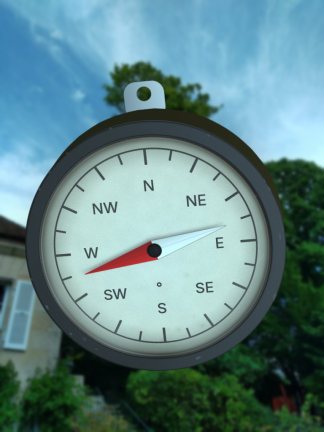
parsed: 255 °
